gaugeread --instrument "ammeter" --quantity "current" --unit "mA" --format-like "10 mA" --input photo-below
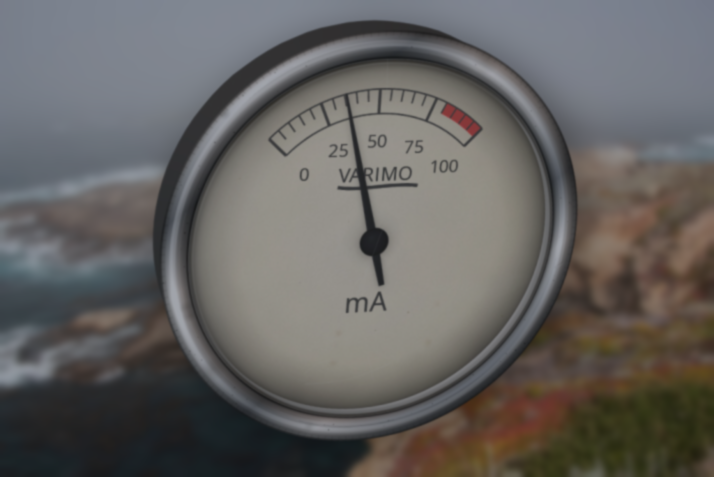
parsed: 35 mA
